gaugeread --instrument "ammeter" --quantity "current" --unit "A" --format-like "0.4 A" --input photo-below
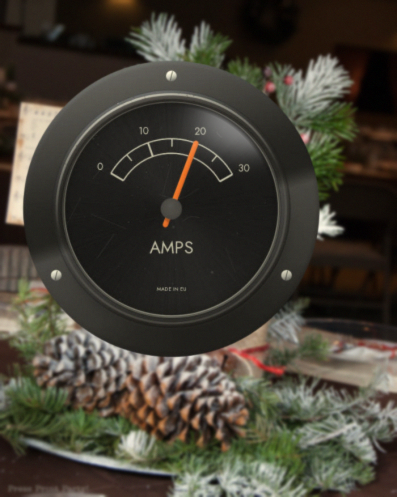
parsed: 20 A
